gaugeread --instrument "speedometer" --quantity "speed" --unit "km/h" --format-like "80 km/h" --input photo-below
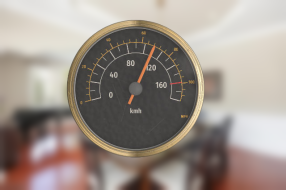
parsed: 110 km/h
